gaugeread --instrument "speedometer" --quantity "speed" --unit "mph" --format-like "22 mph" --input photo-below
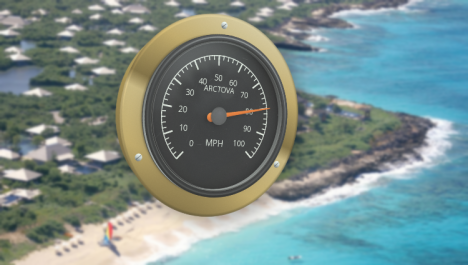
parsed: 80 mph
